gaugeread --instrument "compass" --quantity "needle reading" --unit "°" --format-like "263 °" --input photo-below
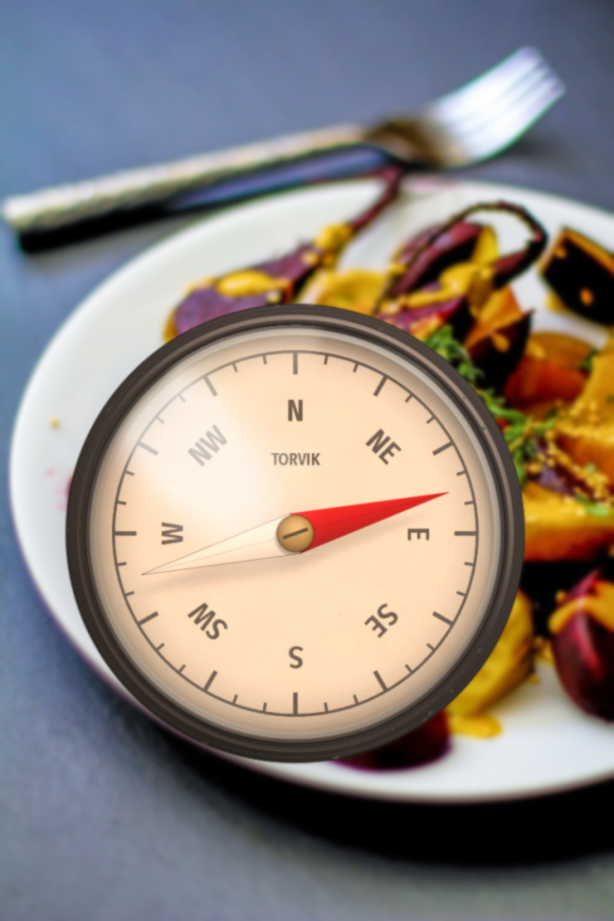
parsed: 75 °
